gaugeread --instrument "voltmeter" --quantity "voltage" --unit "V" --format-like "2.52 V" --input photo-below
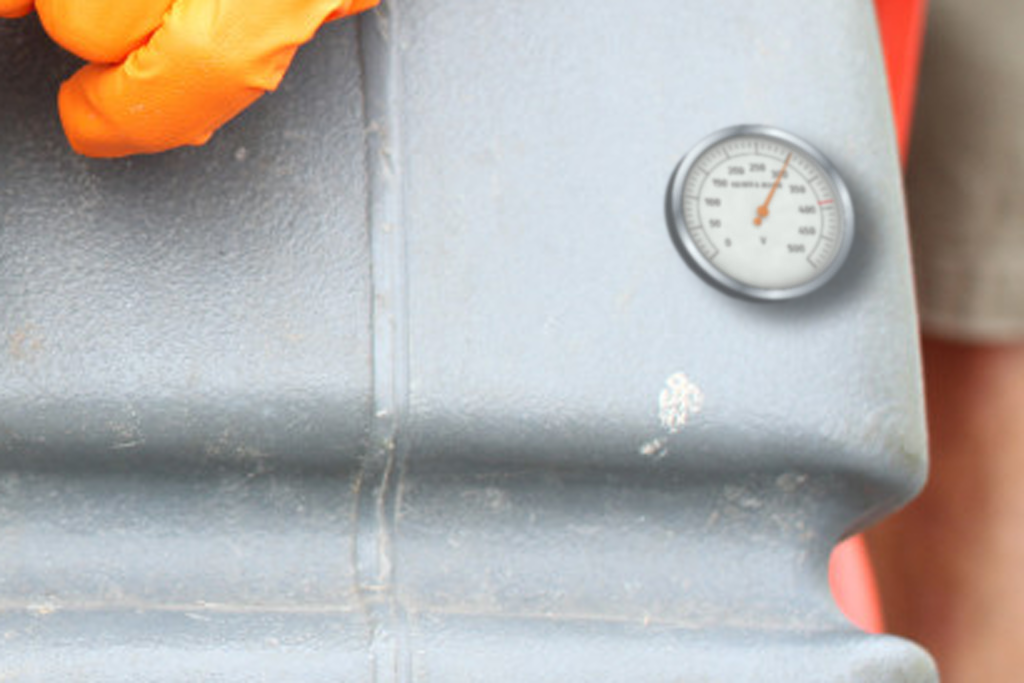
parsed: 300 V
